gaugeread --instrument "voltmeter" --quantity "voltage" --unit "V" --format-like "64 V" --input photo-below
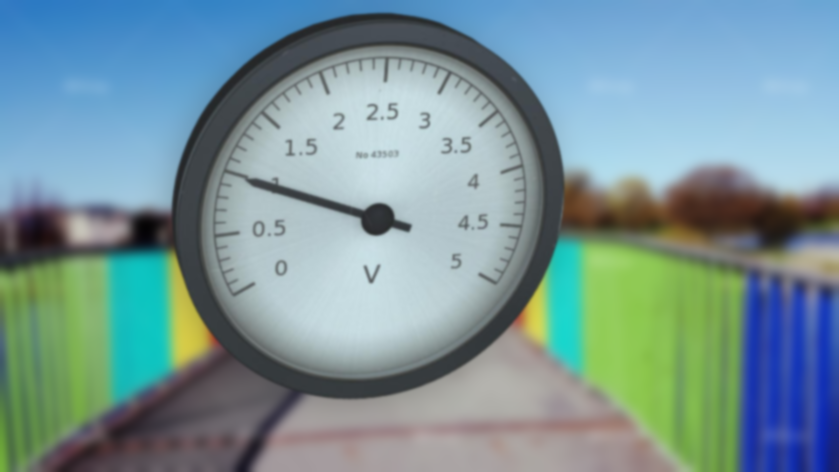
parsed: 1 V
